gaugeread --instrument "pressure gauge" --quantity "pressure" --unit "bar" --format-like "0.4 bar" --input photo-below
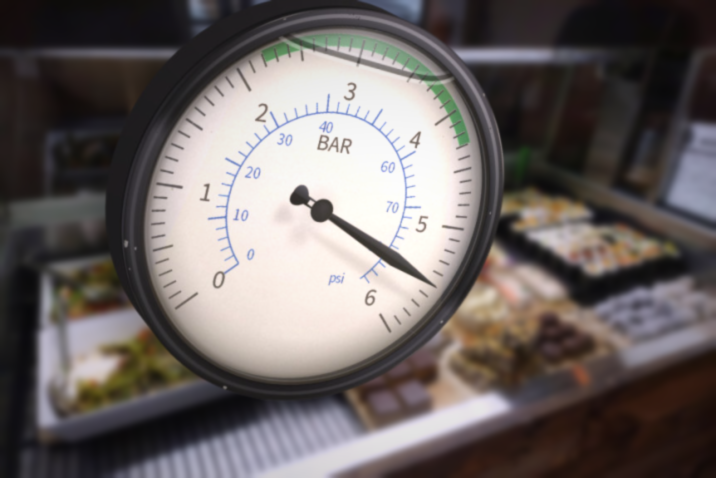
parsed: 5.5 bar
